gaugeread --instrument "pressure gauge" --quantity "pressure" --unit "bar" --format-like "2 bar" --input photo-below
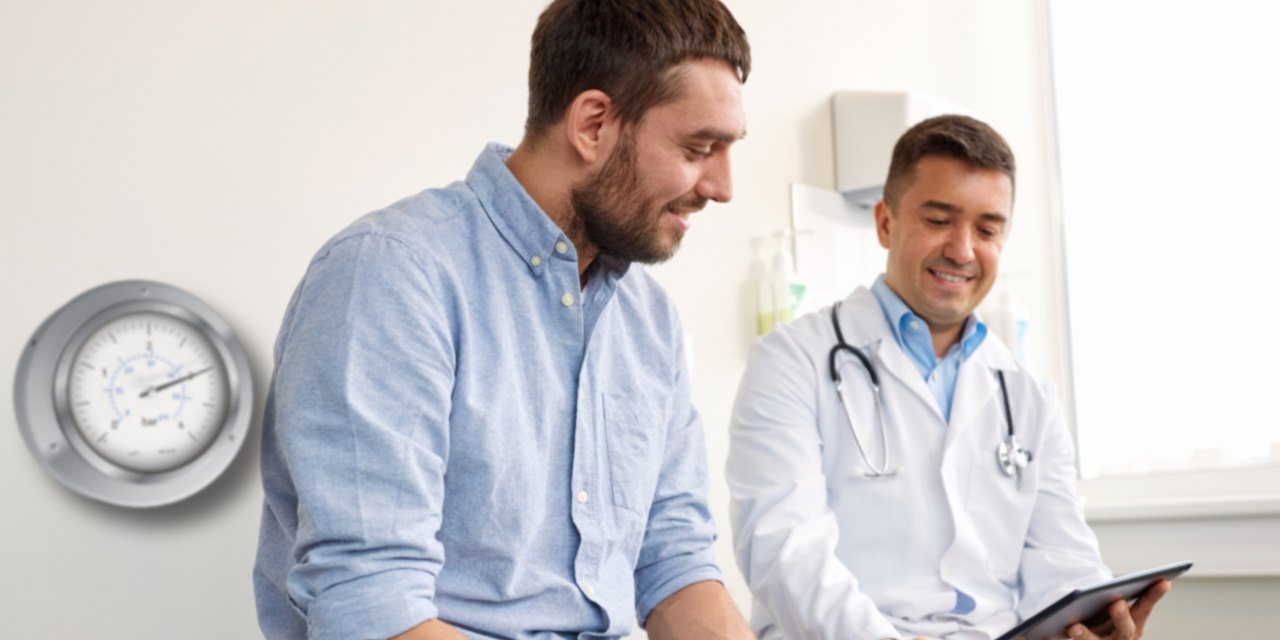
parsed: 3 bar
